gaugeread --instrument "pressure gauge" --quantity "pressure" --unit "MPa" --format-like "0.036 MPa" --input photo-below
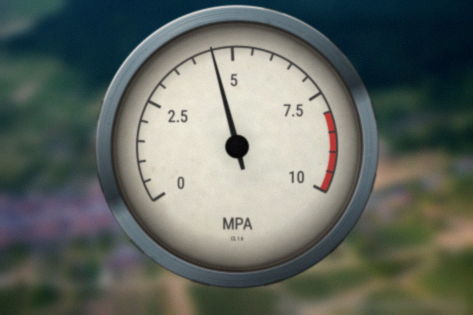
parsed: 4.5 MPa
